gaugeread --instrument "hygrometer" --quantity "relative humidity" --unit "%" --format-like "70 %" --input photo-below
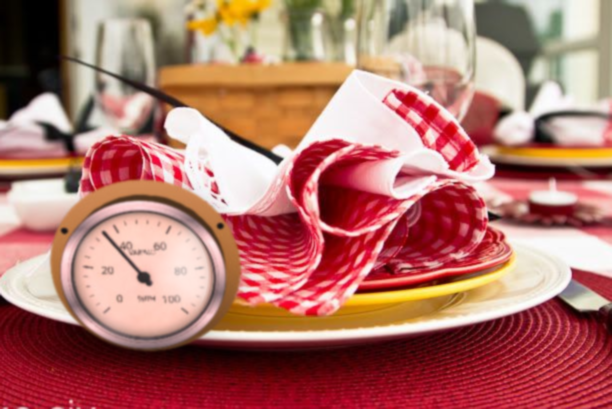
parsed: 36 %
